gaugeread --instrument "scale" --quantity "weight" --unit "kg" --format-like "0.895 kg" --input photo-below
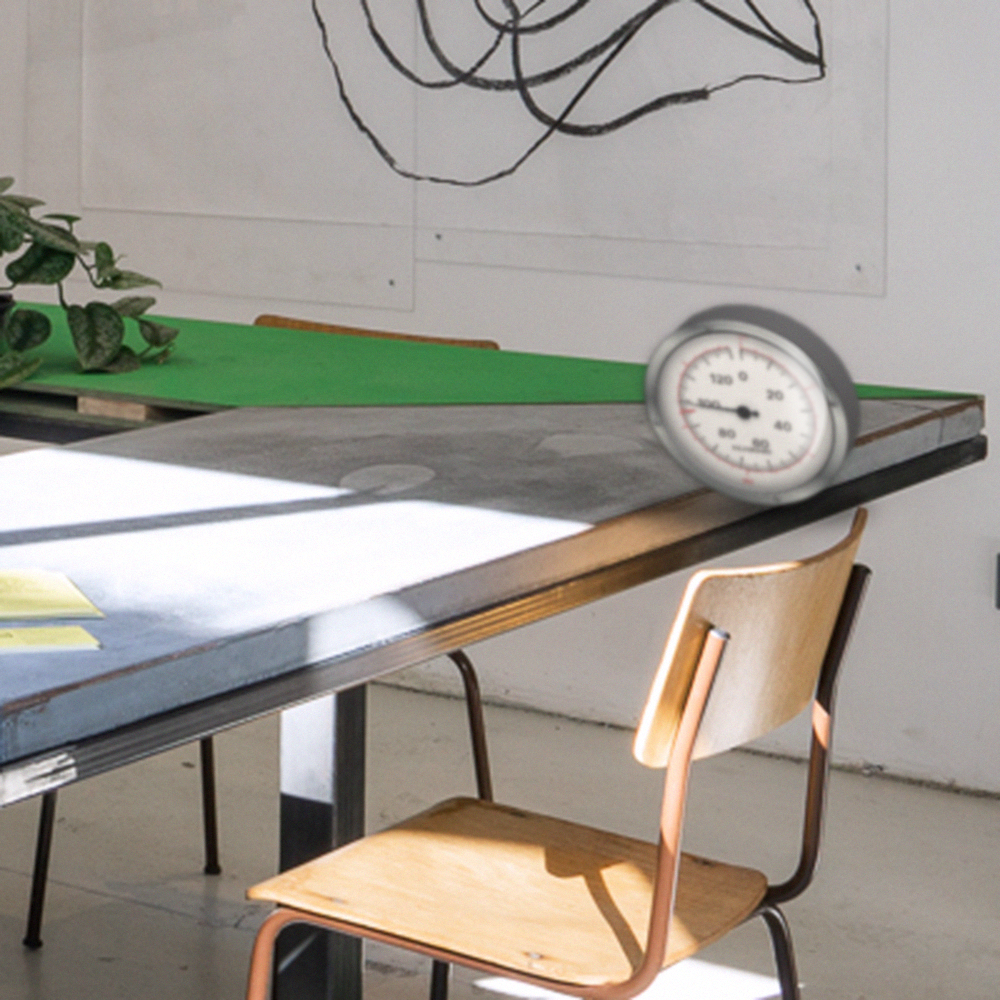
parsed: 100 kg
